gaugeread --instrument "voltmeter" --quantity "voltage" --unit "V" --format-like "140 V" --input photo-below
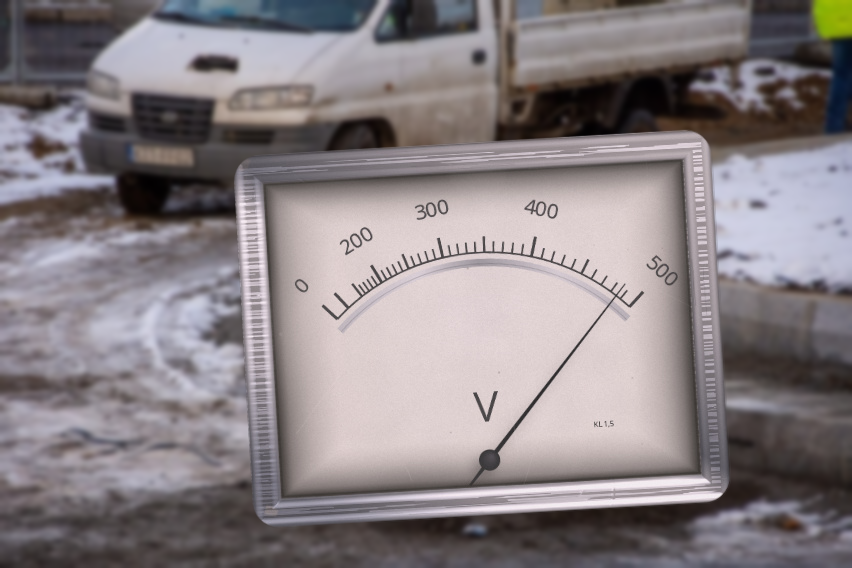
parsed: 485 V
